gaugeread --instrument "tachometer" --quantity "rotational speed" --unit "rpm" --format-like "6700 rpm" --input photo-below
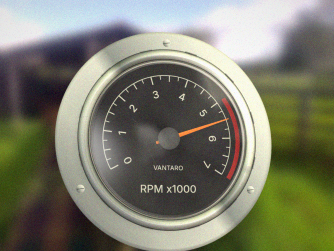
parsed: 5500 rpm
